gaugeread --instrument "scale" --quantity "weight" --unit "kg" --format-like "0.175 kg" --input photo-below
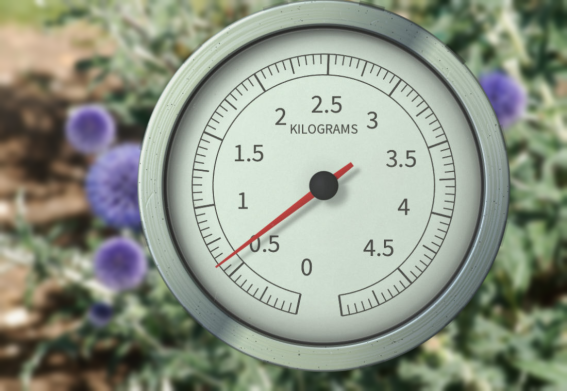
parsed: 0.6 kg
